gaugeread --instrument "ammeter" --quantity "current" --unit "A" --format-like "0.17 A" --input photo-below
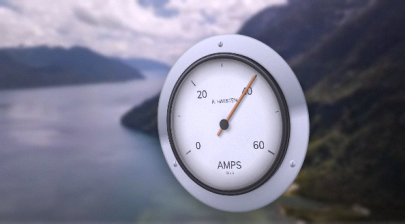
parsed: 40 A
